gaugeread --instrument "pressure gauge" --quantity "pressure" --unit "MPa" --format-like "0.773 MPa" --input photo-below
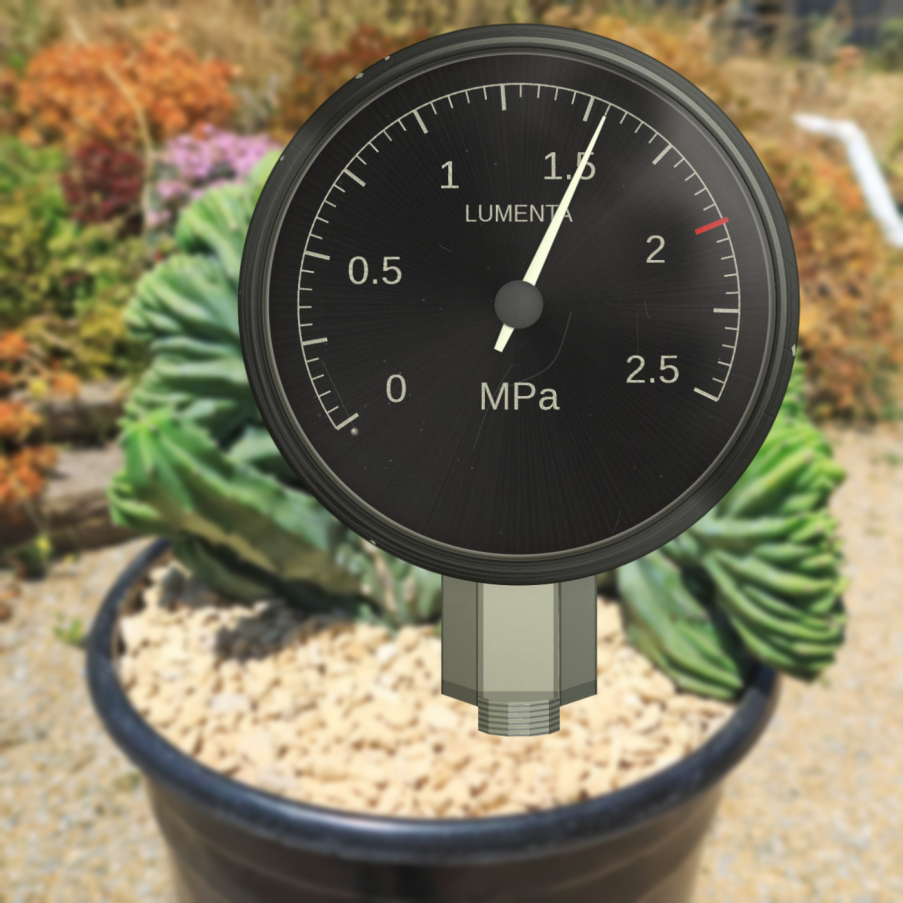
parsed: 1.55 MPa
